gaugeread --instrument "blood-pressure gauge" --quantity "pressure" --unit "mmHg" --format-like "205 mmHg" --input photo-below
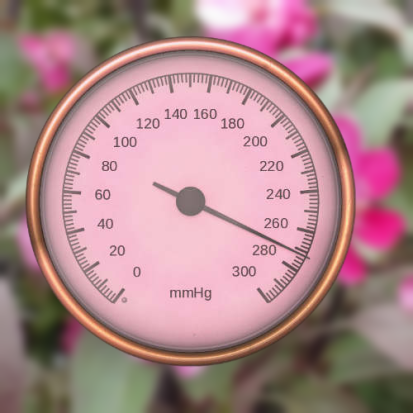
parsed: 272 mmHg
